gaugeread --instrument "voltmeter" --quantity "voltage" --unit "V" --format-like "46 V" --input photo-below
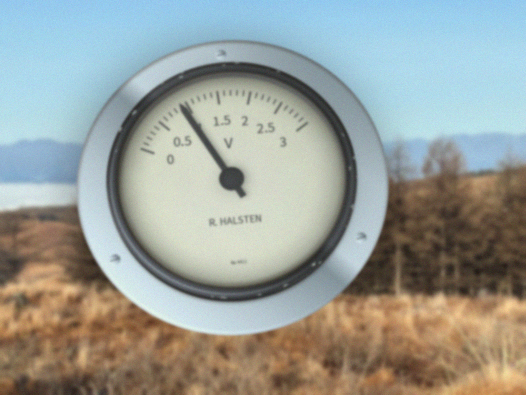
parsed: 0.9 V
